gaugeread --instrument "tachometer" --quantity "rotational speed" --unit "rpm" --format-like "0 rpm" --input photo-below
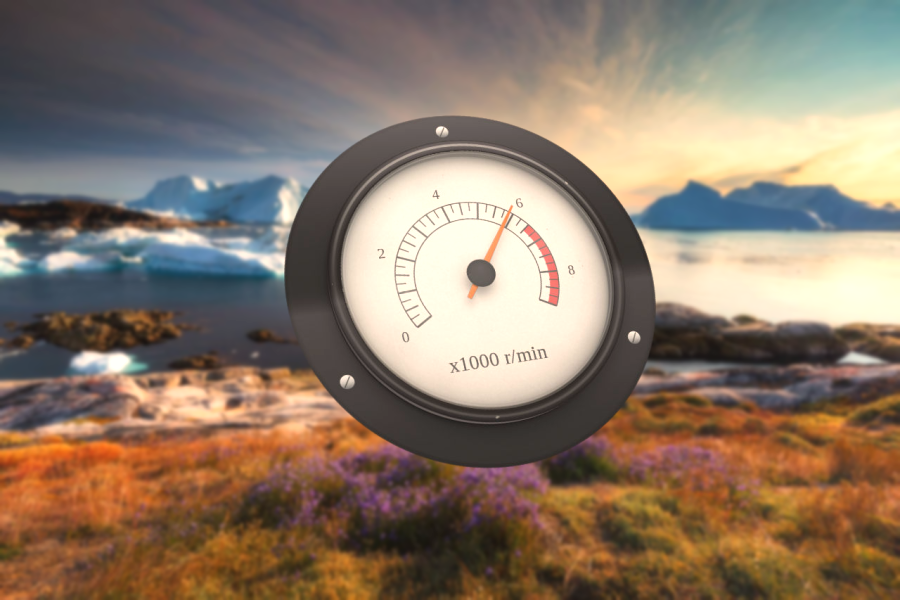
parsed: 5875 rpm
